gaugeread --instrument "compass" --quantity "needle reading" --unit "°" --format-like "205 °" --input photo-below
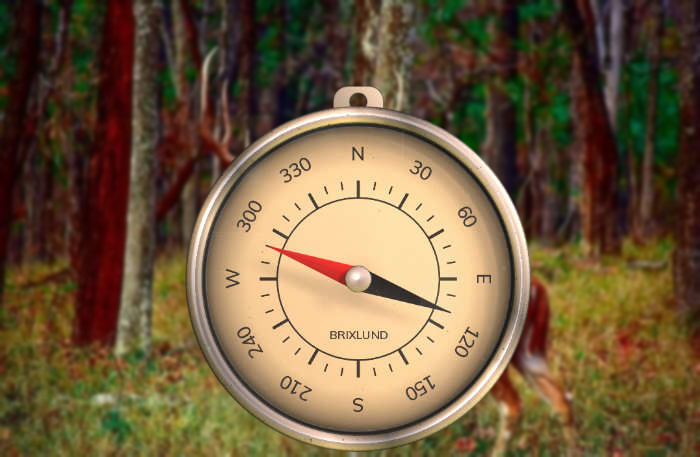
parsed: 290 °
